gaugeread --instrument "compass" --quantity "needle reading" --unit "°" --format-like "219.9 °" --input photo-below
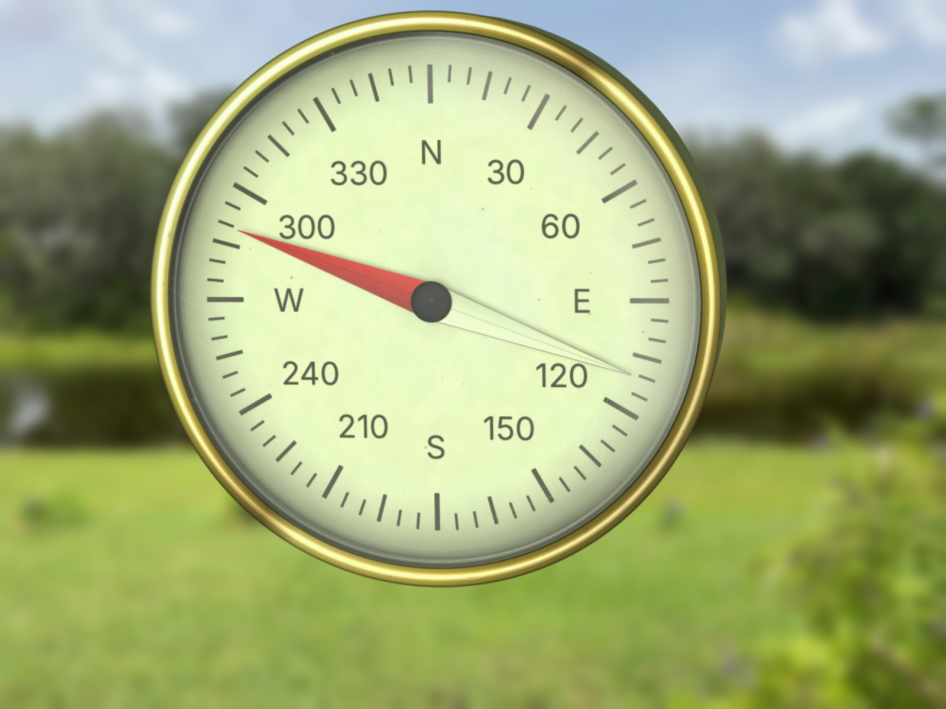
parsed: 290 °
